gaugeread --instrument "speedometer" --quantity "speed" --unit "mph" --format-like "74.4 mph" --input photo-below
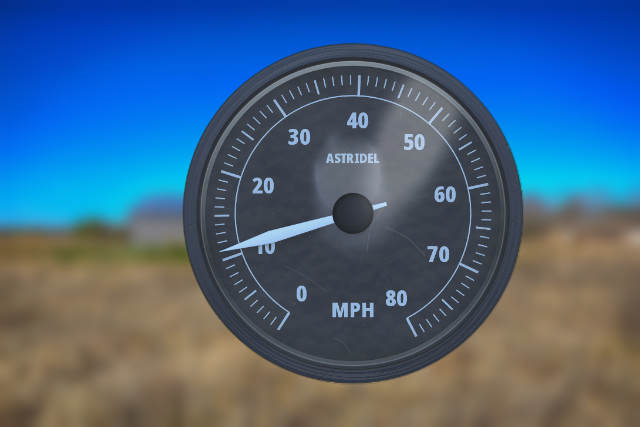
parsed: 11 mph
